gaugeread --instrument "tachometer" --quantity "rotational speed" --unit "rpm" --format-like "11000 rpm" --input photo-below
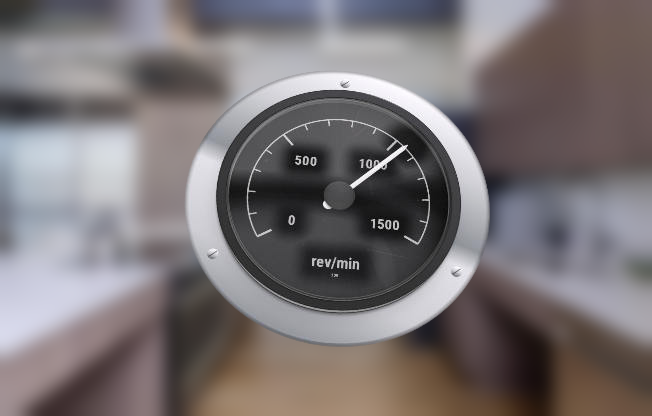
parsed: 1050 rpm
